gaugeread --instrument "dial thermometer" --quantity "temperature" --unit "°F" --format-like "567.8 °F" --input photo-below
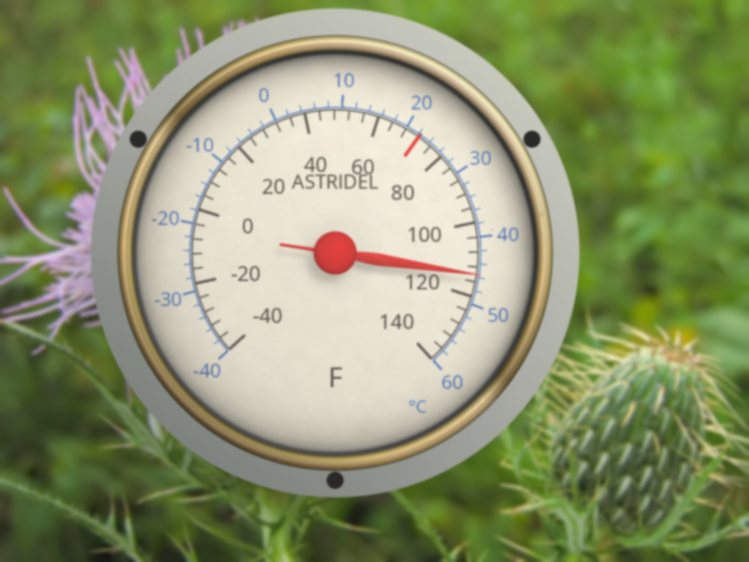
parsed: 114 °F
